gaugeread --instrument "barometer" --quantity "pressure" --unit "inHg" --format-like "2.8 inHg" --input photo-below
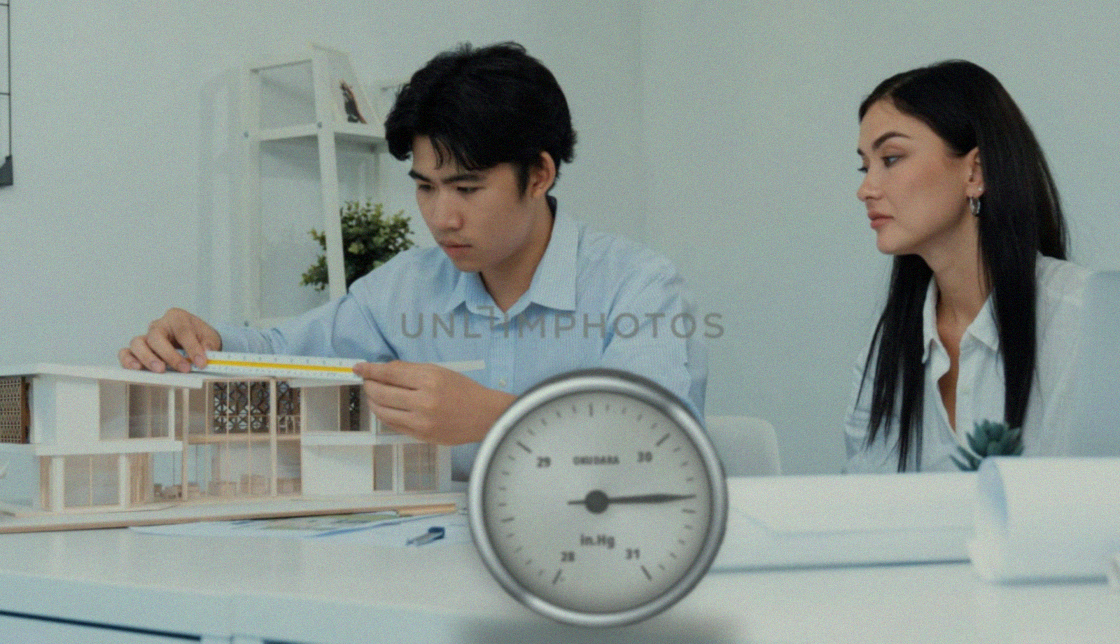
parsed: 30.4 inHg
